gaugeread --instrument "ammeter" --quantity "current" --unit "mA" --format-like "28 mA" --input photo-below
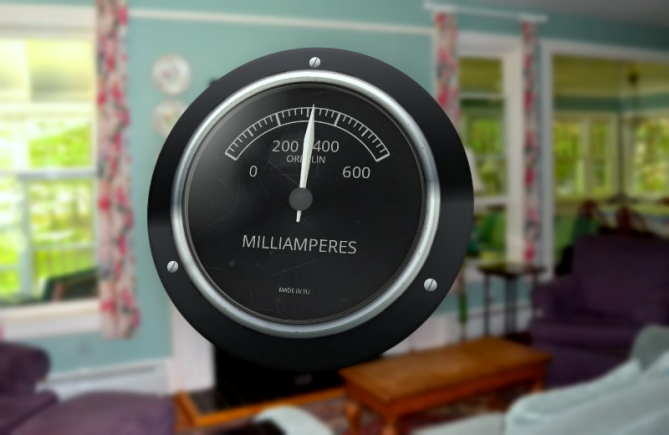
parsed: 320 mA
